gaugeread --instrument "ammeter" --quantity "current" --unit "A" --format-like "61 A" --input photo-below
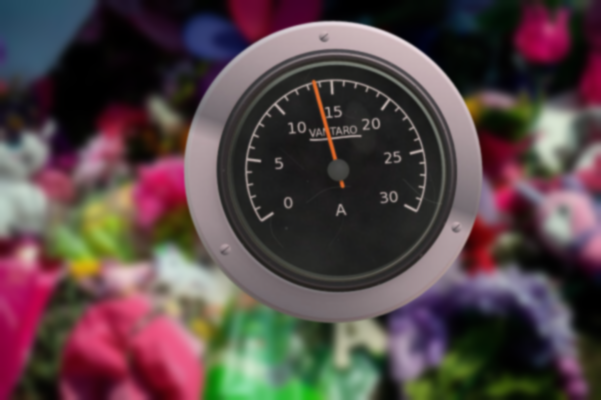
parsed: 13.5 A
